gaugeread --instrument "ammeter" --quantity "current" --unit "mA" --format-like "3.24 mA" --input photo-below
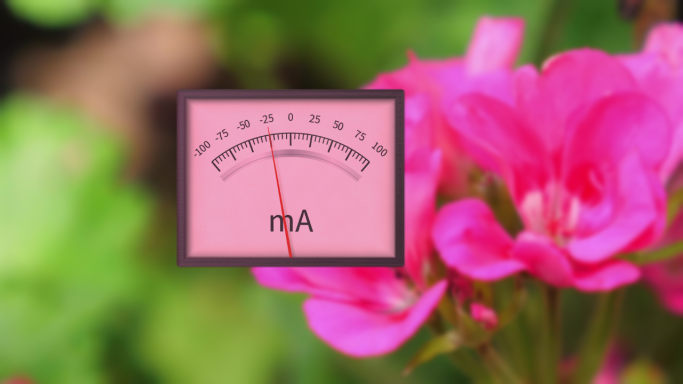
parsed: -25 mA
